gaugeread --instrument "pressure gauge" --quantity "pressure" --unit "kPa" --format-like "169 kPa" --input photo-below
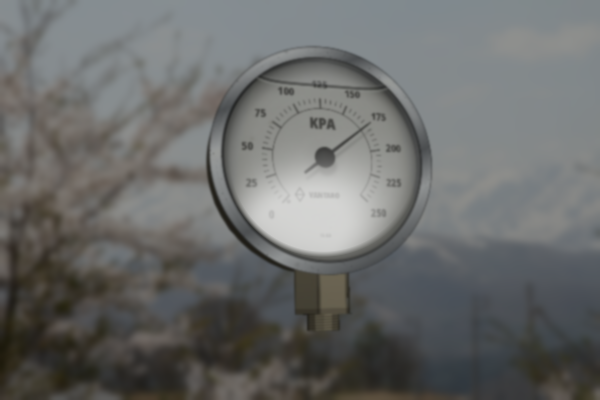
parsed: 175 kPa
